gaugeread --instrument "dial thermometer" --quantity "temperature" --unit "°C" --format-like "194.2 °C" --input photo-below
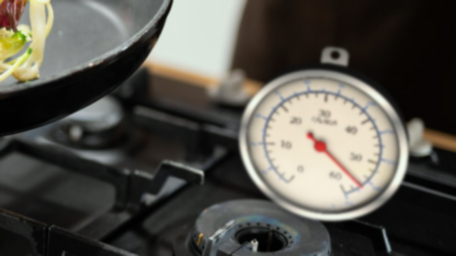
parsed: 56 °C
